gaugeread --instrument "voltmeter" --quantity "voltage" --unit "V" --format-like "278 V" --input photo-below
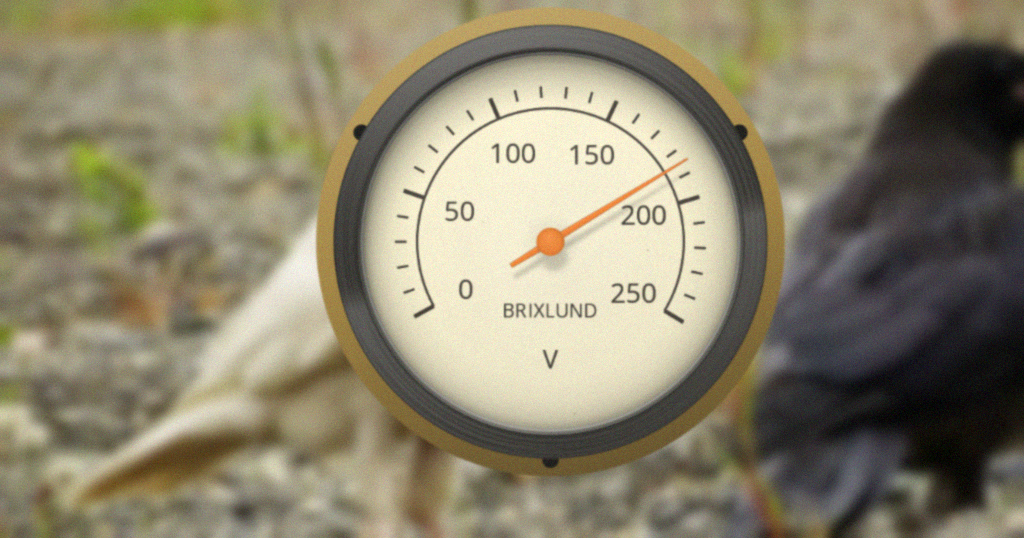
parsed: 185 V
